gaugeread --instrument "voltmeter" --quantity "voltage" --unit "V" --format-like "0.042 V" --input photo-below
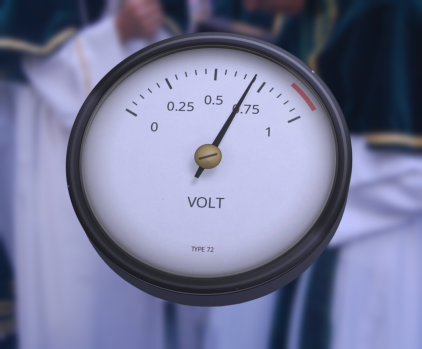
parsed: 0.7 V
